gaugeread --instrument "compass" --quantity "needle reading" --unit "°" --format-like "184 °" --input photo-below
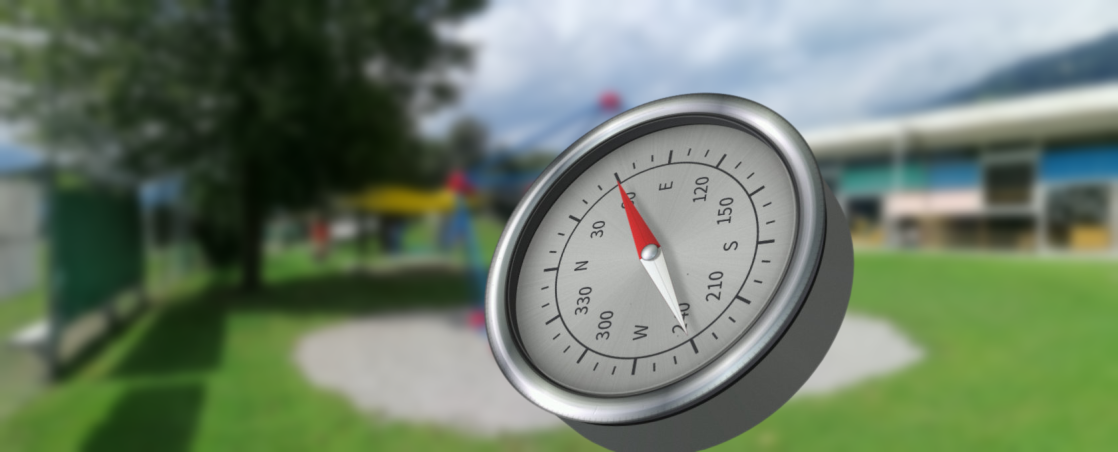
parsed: 60 °
